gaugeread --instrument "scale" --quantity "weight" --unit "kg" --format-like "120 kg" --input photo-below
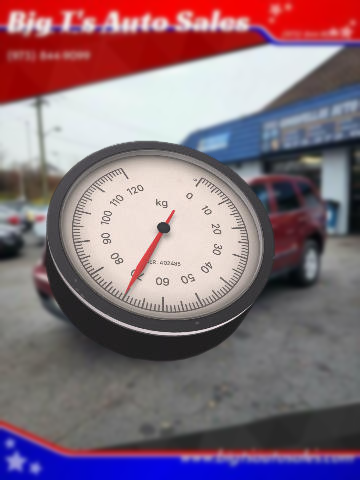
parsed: 70 kg
